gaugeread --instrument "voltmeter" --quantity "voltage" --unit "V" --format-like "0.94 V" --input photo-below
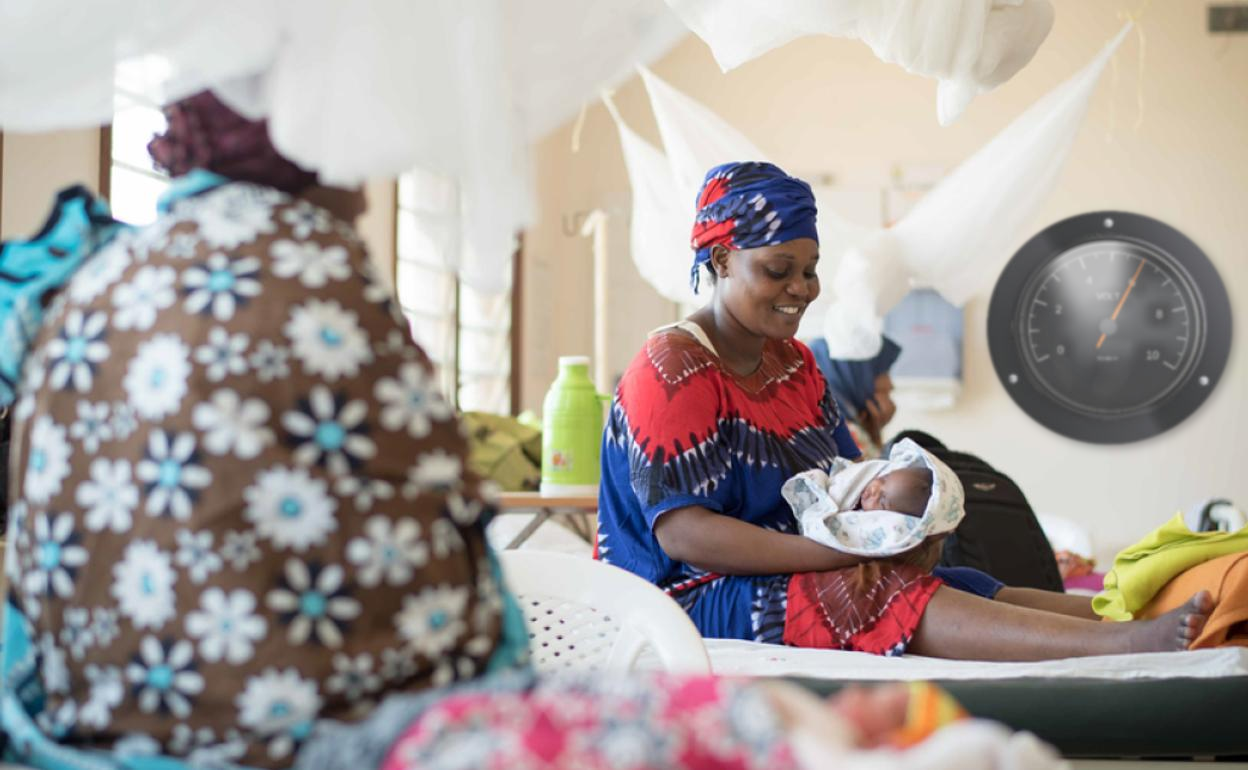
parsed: 6 V
